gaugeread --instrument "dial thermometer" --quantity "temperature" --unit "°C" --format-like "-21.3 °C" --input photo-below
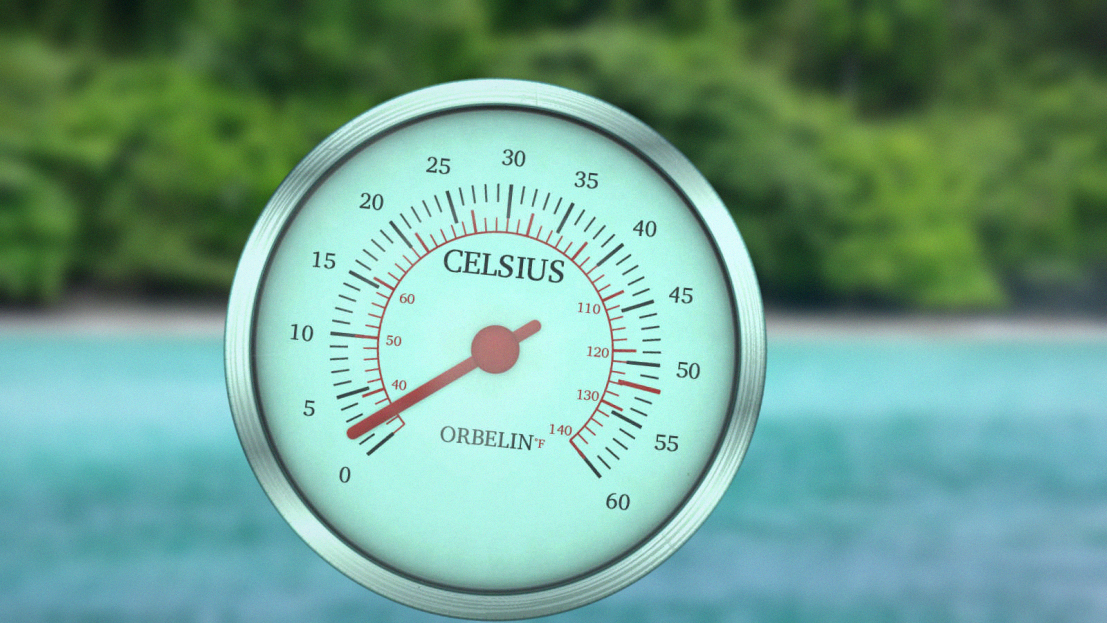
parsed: 2 °C
